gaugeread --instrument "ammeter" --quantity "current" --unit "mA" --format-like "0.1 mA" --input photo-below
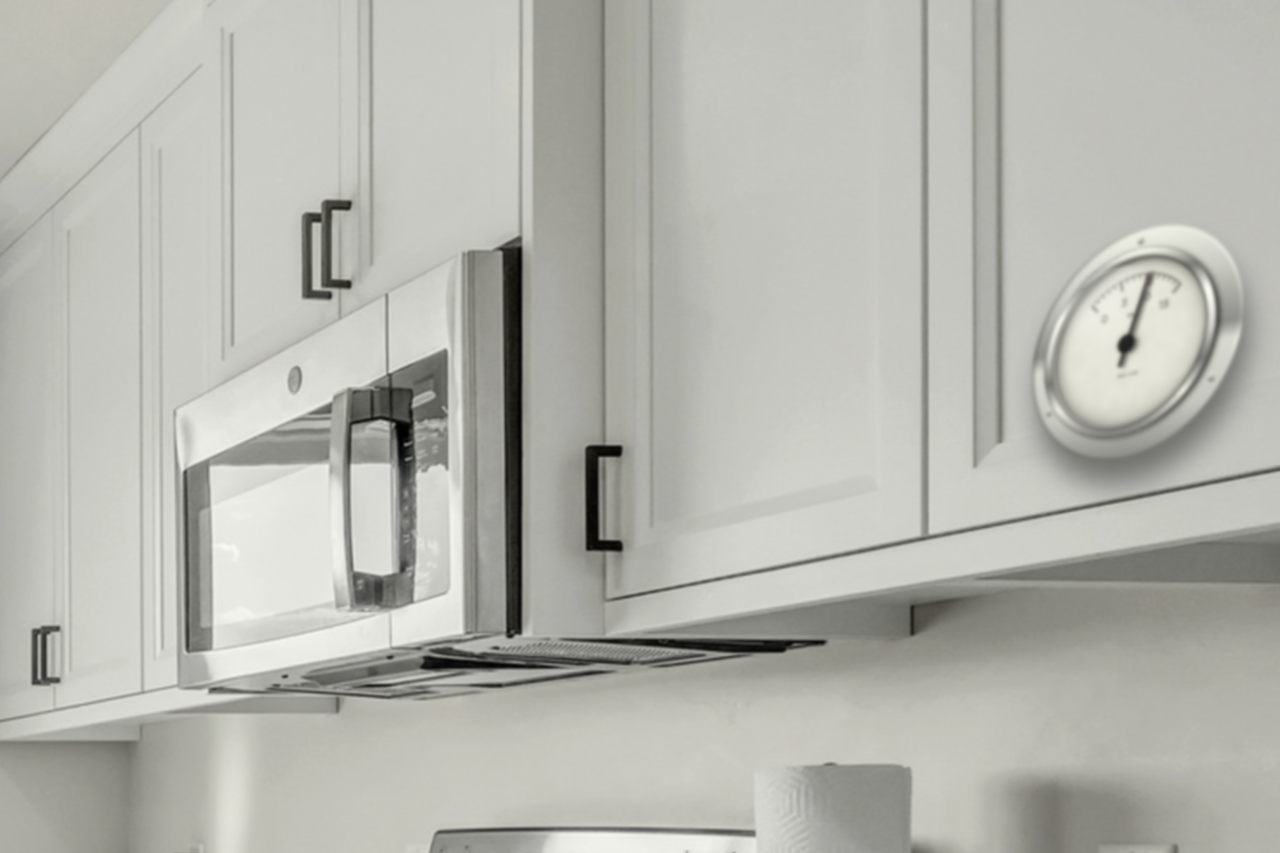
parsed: 10 mA
